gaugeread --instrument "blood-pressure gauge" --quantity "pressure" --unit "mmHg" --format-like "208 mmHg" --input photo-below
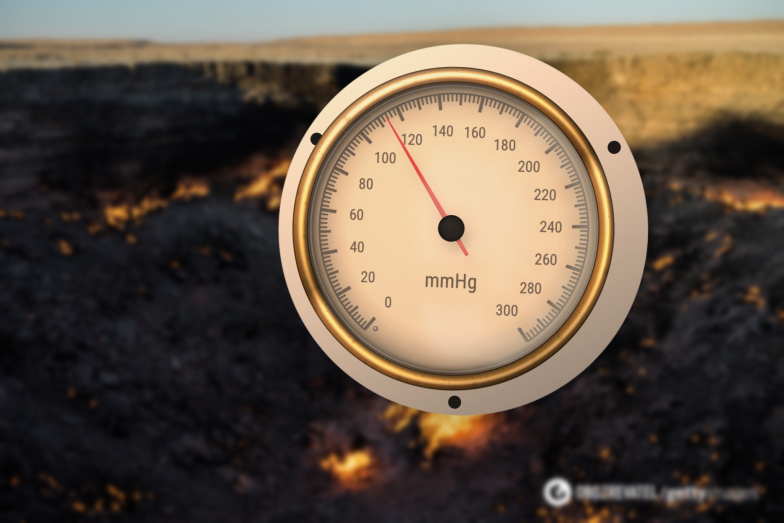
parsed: 114 mmHg
